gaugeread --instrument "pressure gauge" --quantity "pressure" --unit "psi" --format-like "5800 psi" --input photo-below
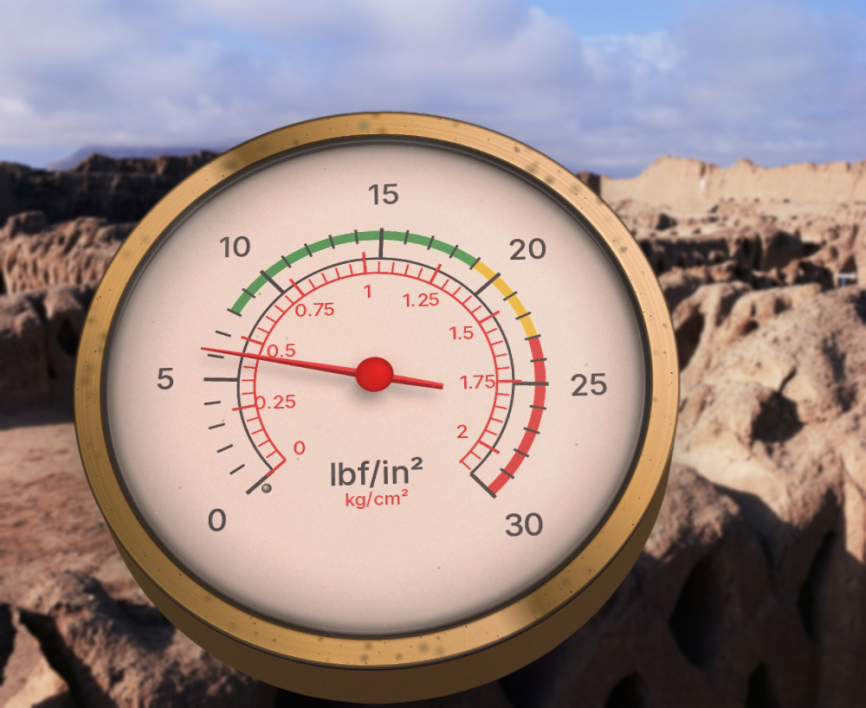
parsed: 6 psi
